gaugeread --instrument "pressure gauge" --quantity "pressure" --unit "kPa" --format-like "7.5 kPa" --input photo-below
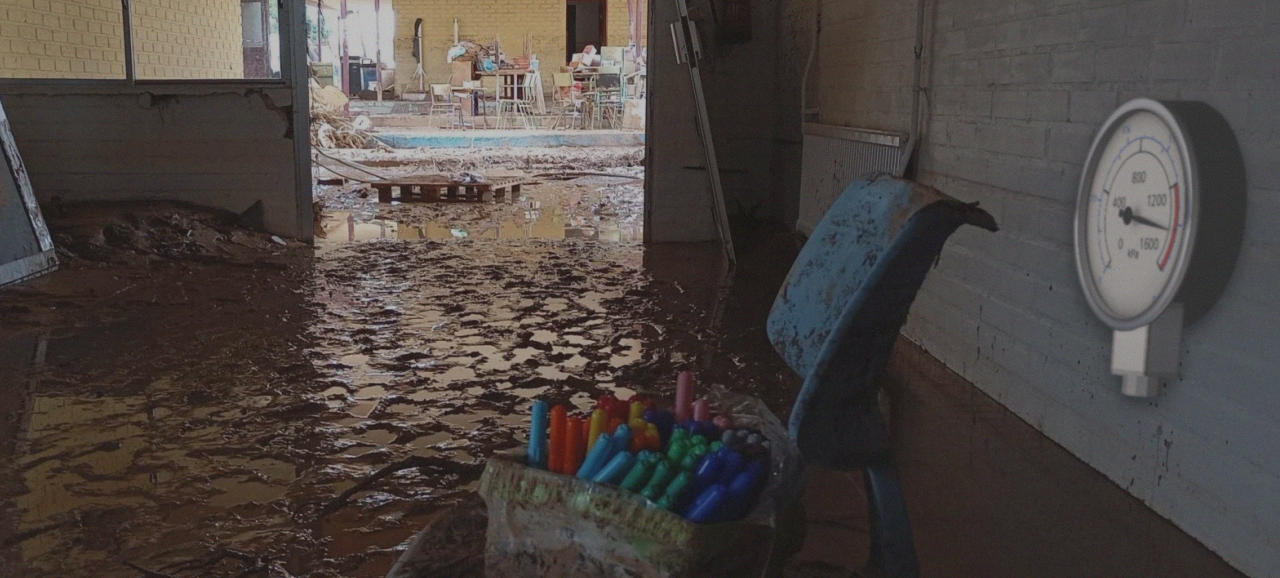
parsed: 1400 kPa
